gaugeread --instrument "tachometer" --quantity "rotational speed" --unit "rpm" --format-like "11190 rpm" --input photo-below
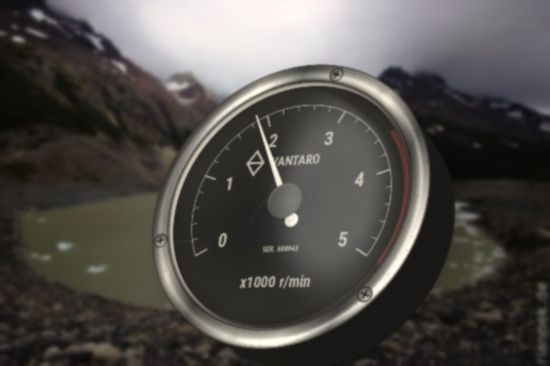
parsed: 1900 rpm
